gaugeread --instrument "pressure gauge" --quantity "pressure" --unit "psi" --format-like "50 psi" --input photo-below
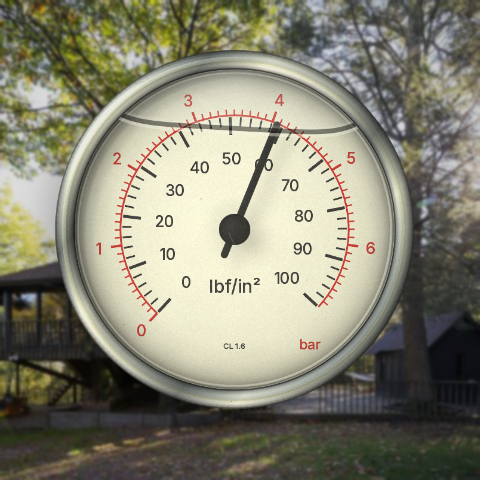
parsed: 59 psi
